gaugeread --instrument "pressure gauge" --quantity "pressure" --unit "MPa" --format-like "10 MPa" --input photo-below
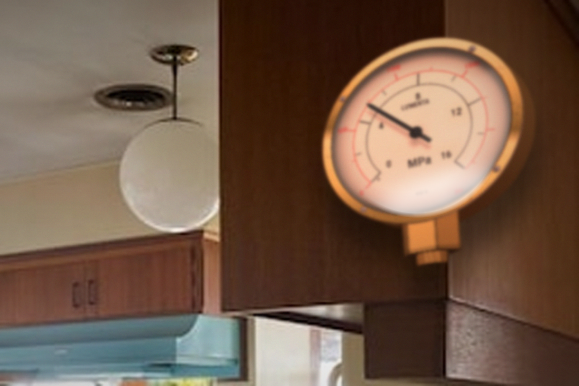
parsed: 5 MPa
